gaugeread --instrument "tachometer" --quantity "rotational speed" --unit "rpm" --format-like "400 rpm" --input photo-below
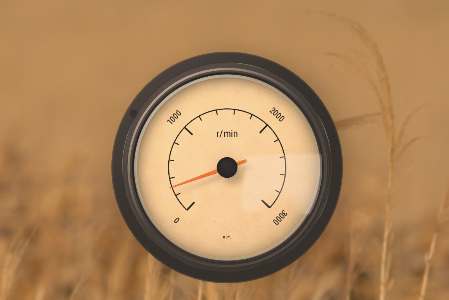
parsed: 300 rpm
